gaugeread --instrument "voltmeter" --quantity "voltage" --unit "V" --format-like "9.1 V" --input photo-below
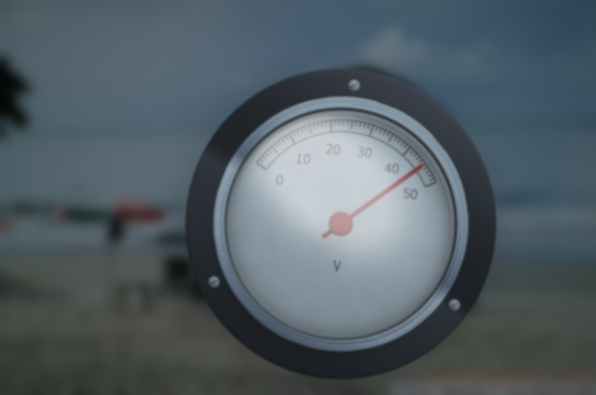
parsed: 45 V
